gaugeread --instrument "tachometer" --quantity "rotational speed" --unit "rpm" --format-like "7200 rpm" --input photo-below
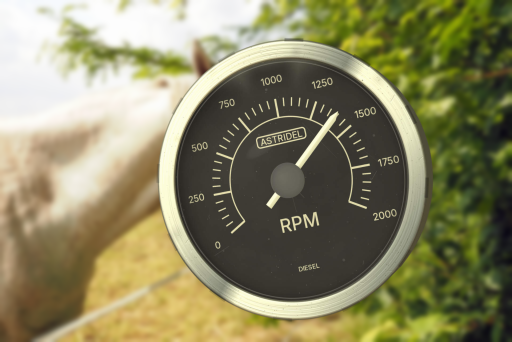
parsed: 1400 rpm
